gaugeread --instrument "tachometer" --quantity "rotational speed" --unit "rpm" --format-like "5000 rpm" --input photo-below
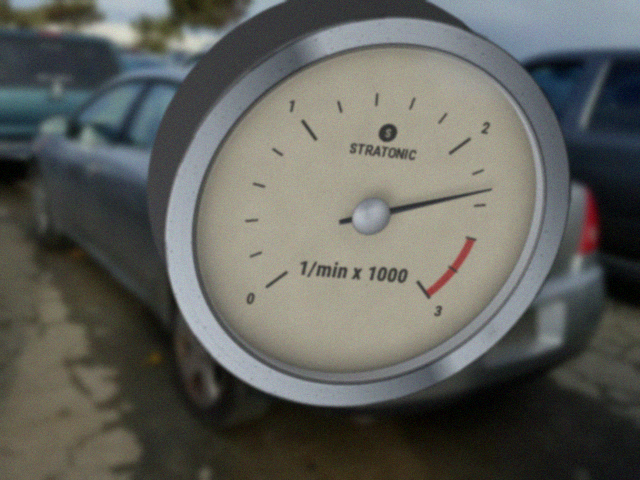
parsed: 2300 rpm
